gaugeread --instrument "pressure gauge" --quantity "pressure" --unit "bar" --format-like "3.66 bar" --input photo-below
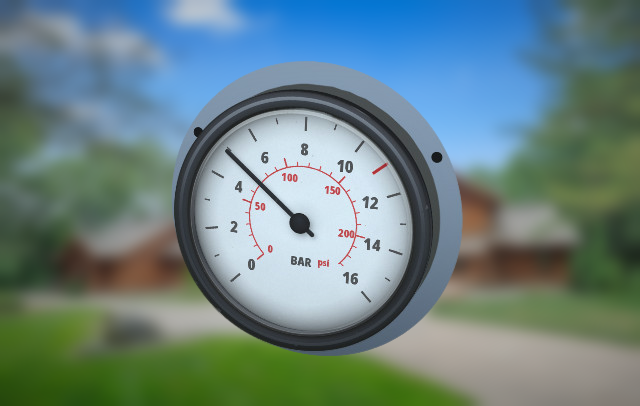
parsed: 5 bar
